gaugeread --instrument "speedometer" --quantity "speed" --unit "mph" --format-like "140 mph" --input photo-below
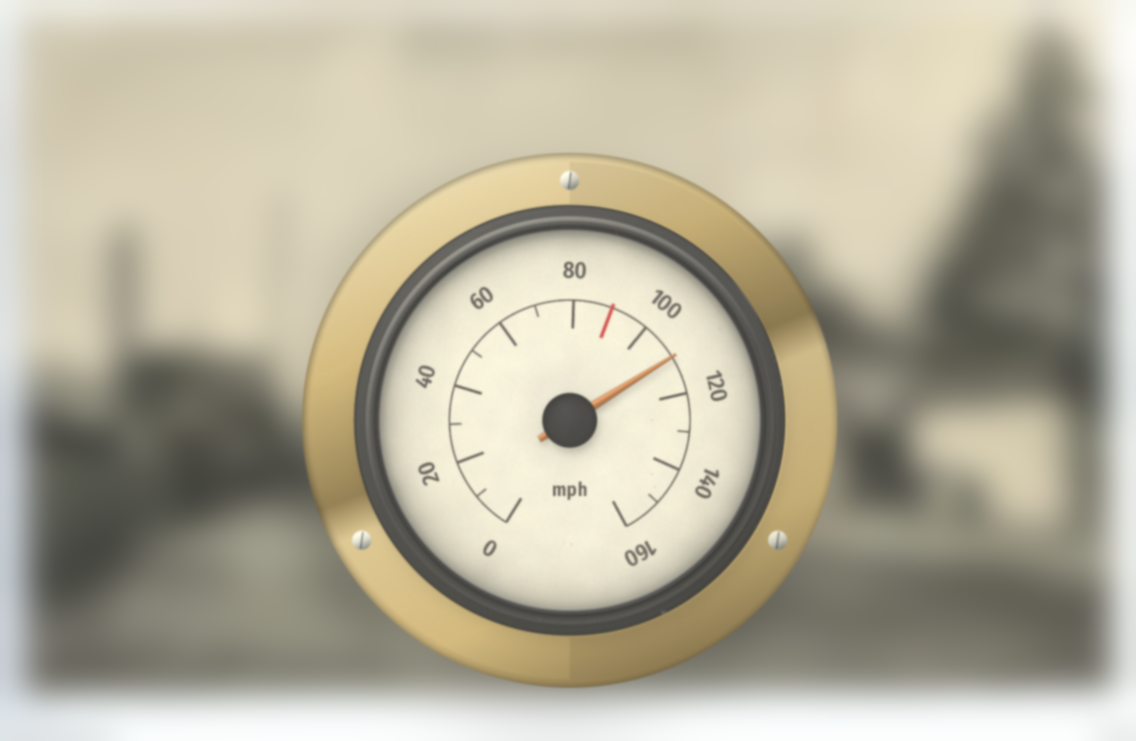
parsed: 110 mph
